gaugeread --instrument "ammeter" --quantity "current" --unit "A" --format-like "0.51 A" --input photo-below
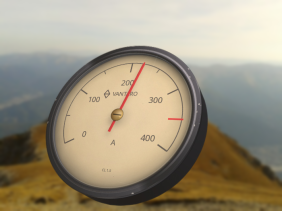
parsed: 225 A
